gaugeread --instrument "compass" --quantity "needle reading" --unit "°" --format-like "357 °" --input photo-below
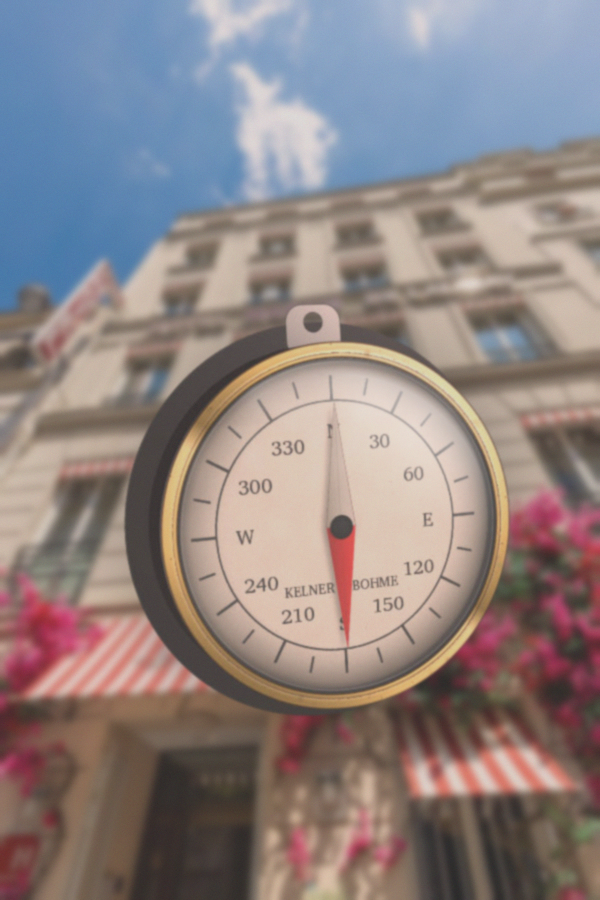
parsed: 180 °
